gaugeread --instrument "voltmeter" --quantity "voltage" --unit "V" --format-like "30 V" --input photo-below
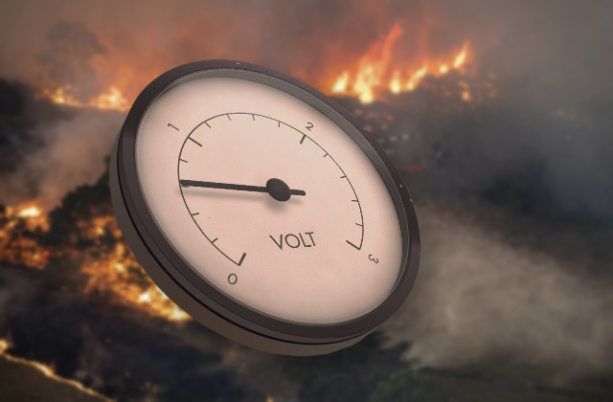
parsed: 0.6 V
